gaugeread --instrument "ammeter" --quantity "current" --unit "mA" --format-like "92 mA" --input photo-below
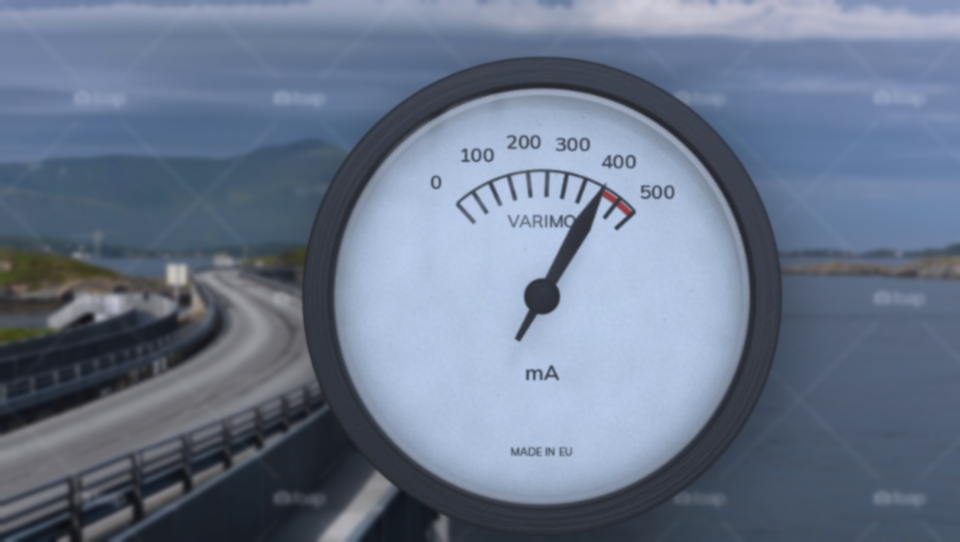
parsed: 400 mA
